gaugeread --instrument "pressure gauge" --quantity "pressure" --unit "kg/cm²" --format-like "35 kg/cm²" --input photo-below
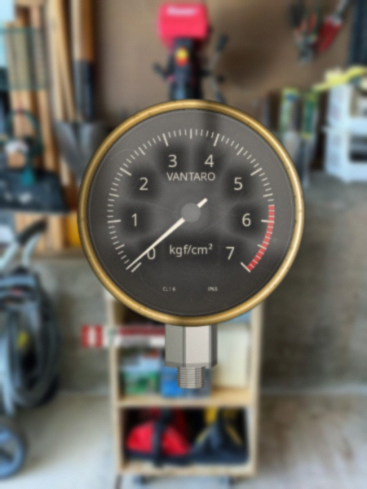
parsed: 0.1 kg/cm²
